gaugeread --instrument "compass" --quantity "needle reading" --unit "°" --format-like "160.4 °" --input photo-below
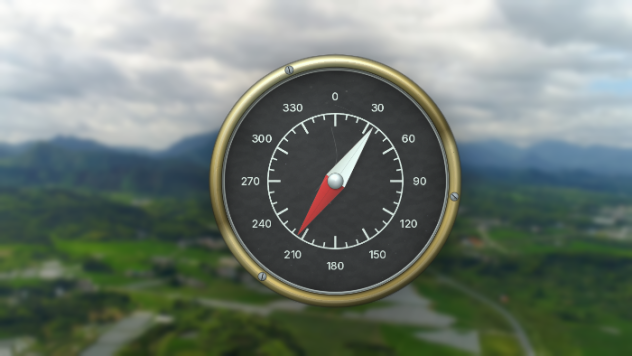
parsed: 215 °
